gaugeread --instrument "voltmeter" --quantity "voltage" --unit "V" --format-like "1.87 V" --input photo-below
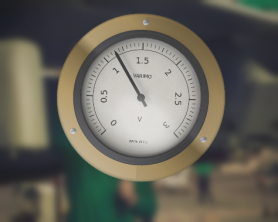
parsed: 1.15 V
